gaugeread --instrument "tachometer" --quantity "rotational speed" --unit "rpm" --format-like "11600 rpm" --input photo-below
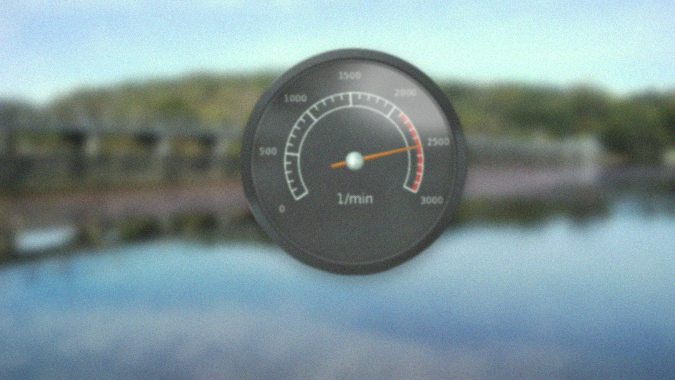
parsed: 2500 rpm
